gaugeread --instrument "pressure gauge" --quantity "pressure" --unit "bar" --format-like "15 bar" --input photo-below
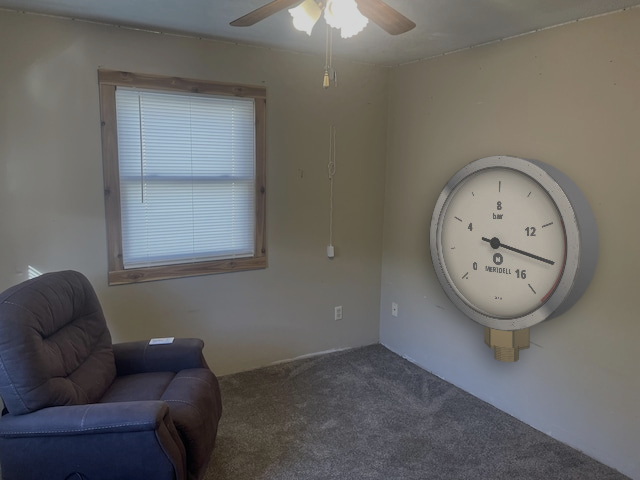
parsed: 14 bar
